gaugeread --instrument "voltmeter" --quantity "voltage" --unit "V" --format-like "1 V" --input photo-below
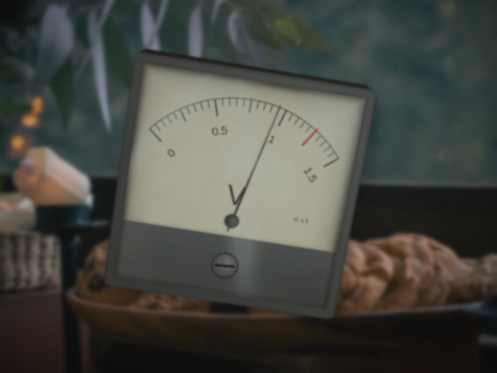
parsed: 0.95 V
